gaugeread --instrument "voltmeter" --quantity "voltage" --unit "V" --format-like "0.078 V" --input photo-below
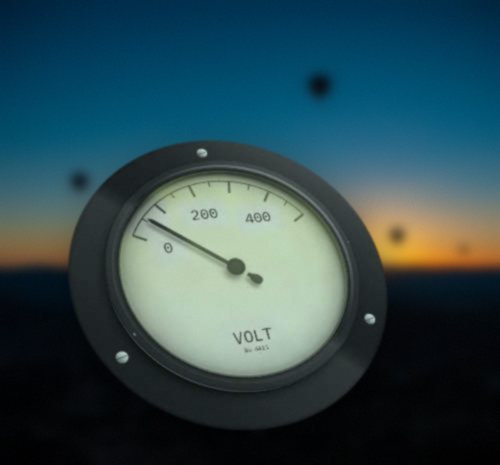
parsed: 50 V
